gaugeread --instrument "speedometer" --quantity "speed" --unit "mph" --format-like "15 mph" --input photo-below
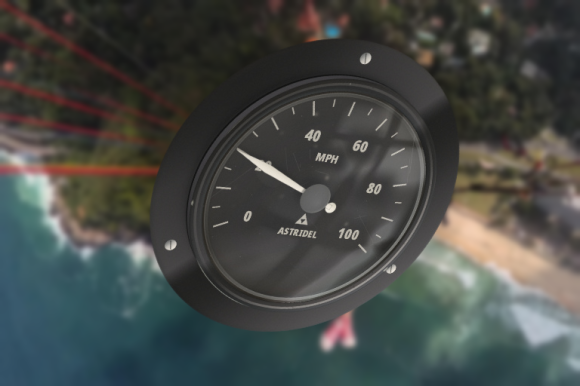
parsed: 20 mph
